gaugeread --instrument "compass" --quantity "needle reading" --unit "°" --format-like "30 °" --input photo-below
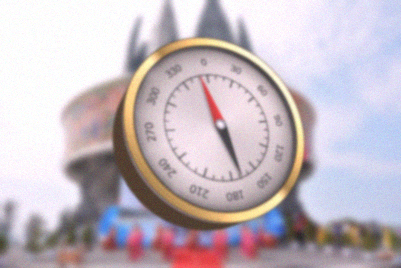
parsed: 350 °
